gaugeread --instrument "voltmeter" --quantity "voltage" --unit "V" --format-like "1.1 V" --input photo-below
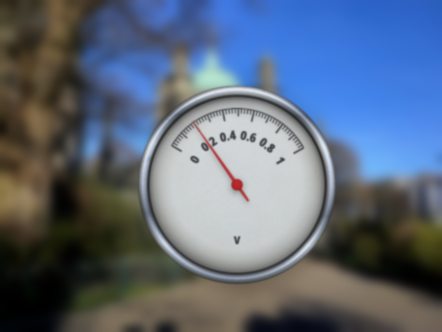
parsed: 0.2 V
